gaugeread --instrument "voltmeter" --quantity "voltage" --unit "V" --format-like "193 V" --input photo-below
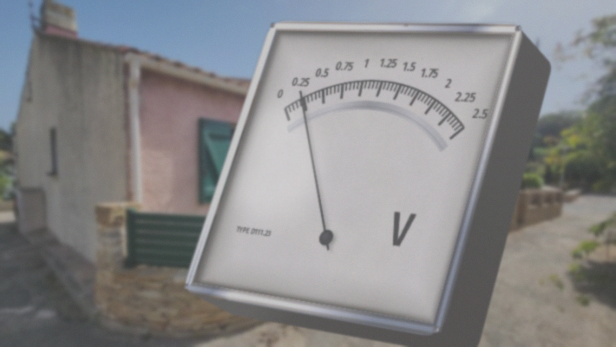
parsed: 0.25 V
